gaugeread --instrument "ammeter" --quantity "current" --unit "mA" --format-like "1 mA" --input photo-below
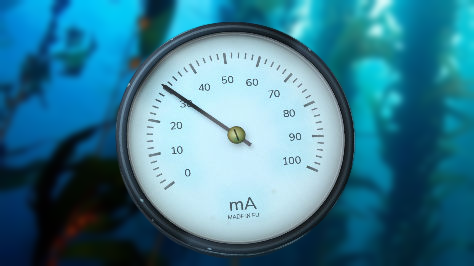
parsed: 30 mA
